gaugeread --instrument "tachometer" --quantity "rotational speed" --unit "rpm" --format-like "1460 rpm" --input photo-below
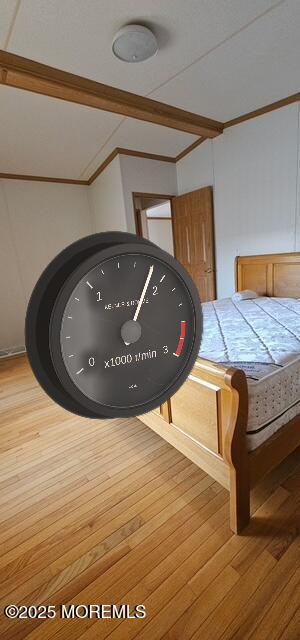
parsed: 1800 rpm
